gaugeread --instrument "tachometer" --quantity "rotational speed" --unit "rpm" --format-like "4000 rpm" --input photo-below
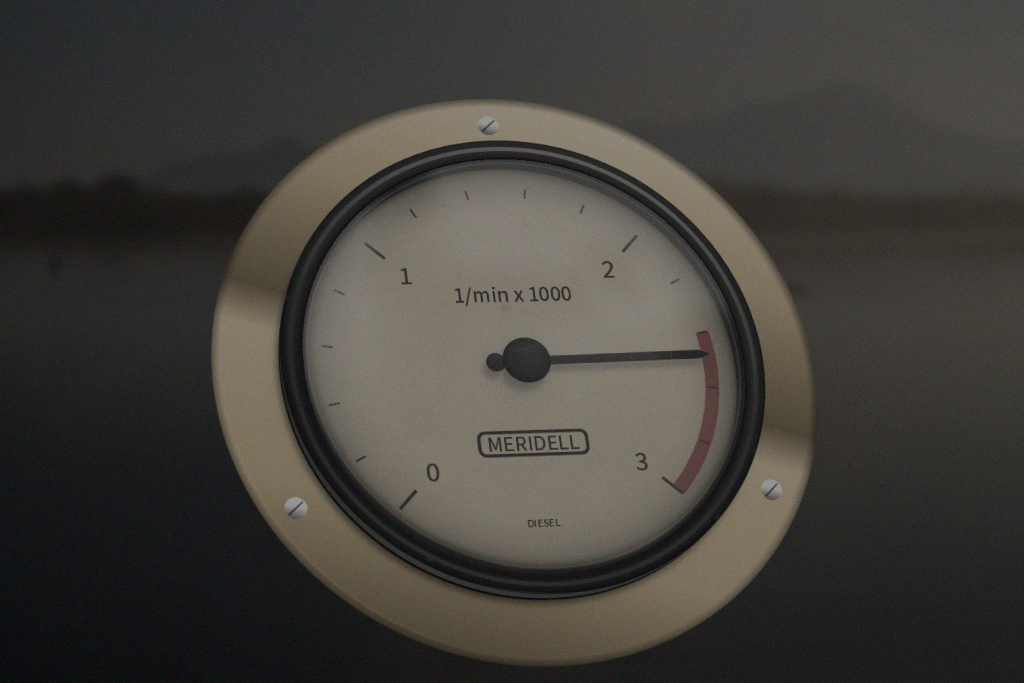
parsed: 2500 rpm
